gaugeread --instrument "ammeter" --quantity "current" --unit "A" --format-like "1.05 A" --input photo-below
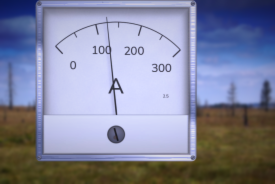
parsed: 125 A
